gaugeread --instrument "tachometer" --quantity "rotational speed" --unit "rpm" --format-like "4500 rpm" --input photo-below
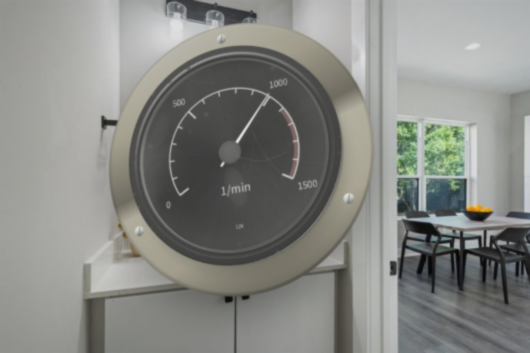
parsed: 1000 rpm
